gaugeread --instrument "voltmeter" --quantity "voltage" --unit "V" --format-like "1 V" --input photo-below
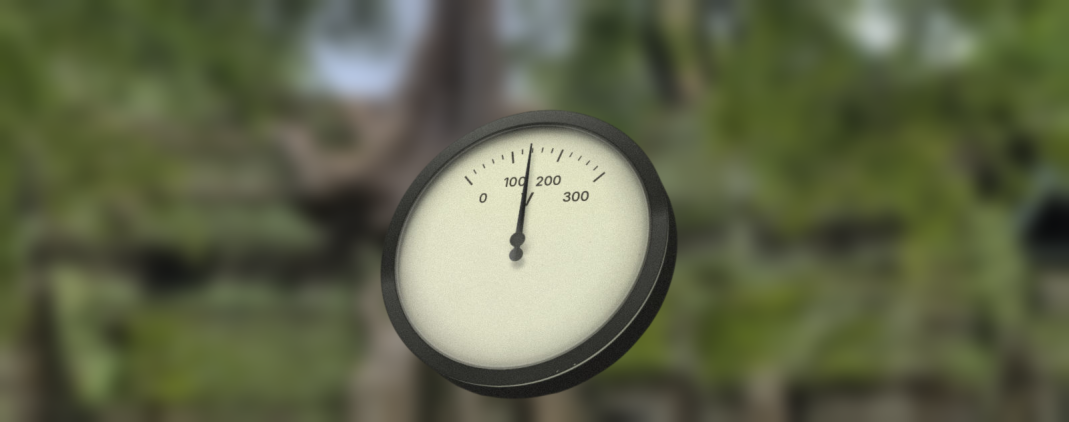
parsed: 140 V
